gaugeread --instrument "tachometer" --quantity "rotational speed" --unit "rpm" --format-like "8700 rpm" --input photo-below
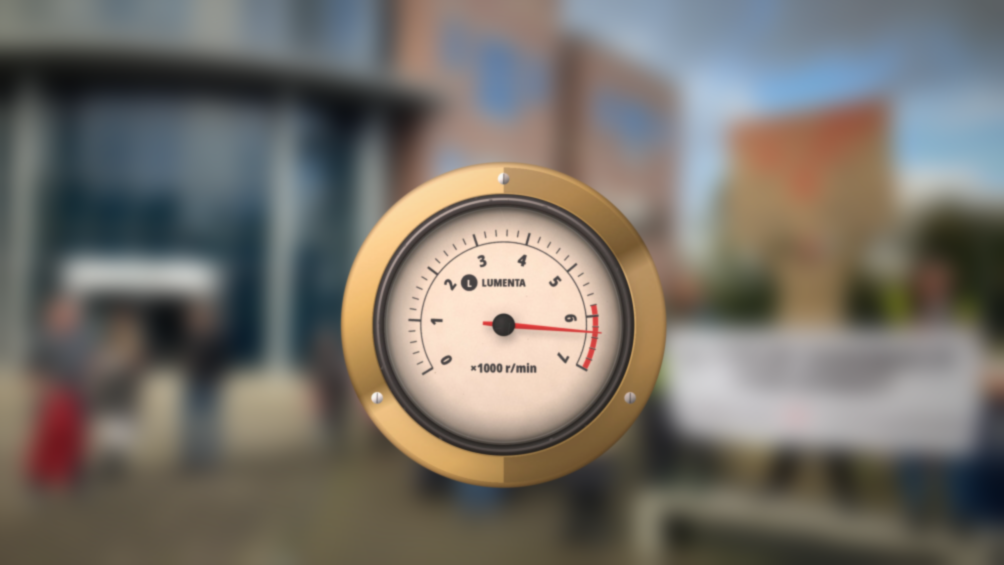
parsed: 6300 rpm
